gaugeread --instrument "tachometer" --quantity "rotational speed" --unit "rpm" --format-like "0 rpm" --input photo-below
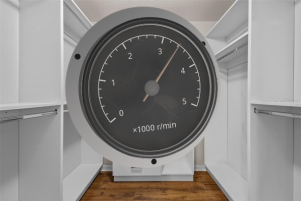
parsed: 3400 rpm
